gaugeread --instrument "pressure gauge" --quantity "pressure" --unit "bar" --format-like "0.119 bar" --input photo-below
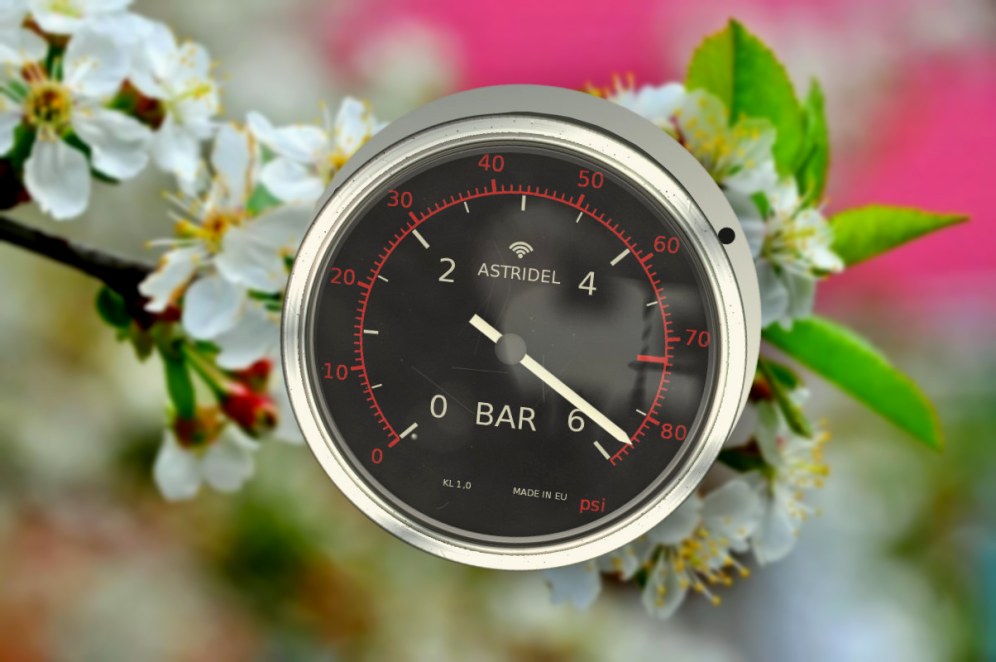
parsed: 5.75 bar
